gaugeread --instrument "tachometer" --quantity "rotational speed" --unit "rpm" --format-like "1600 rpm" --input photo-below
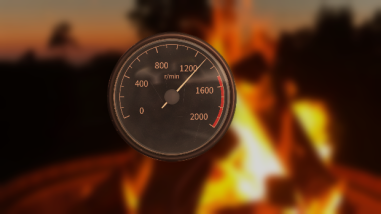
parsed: 1300 rpm
